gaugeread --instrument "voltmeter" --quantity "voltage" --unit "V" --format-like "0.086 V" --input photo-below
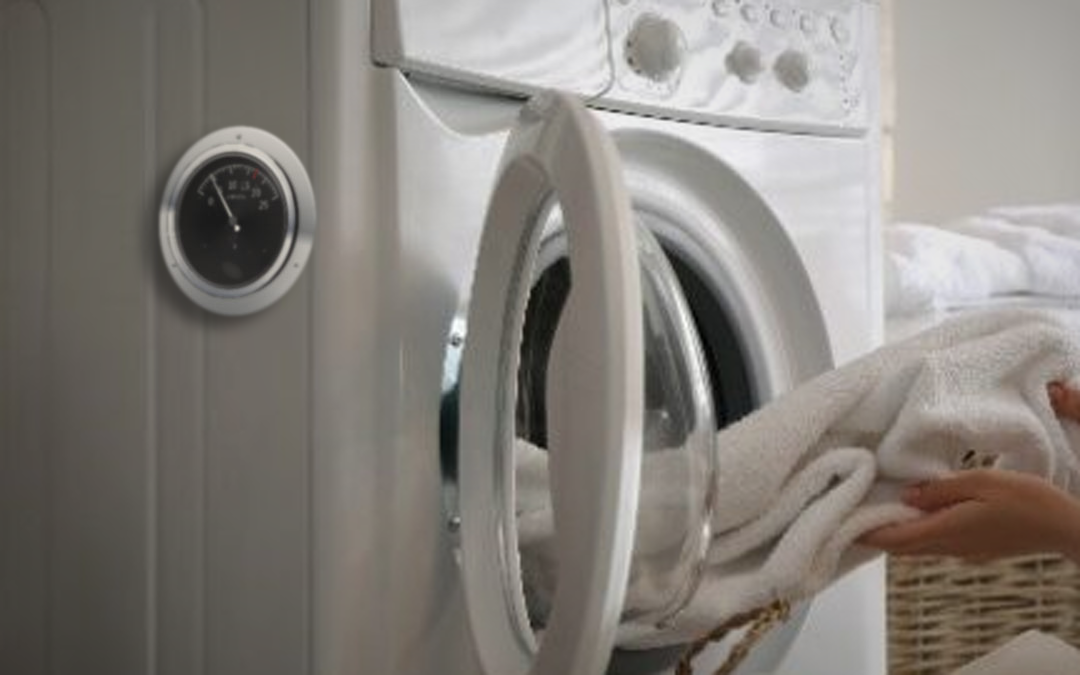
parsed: 5 V
